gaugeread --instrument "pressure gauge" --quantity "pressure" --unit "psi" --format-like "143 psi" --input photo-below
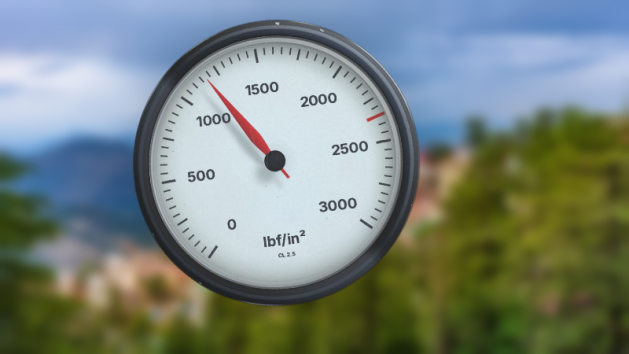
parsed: 1175 psi
